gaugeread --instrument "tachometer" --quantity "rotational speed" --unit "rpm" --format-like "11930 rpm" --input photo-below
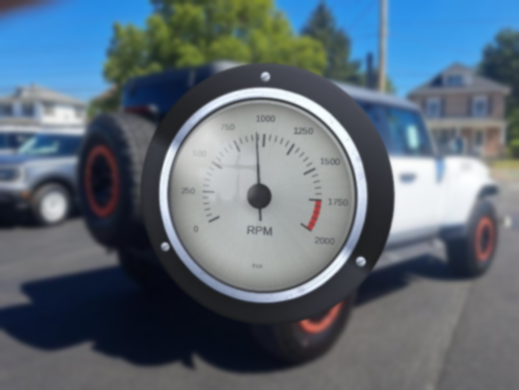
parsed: 950 rpm
